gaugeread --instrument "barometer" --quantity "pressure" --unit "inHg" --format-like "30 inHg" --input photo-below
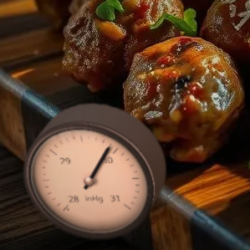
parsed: 29.9 inHg
